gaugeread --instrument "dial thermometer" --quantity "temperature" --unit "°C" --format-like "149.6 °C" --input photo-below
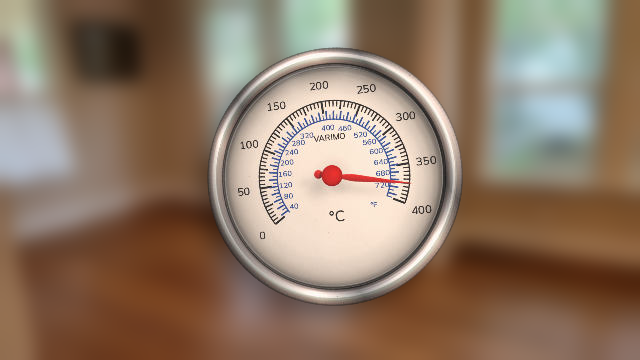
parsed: 375 °C
